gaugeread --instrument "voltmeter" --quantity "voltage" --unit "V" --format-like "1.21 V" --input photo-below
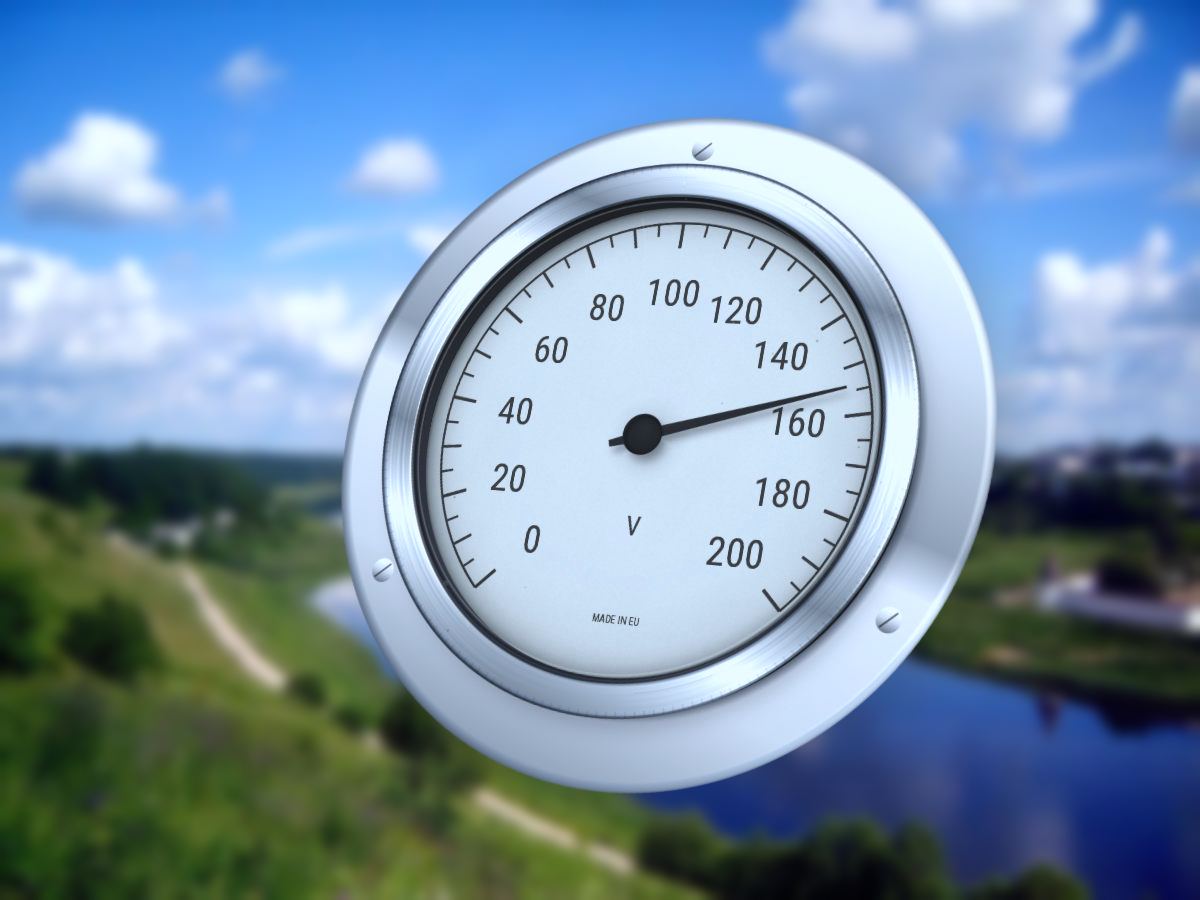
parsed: 155 V
